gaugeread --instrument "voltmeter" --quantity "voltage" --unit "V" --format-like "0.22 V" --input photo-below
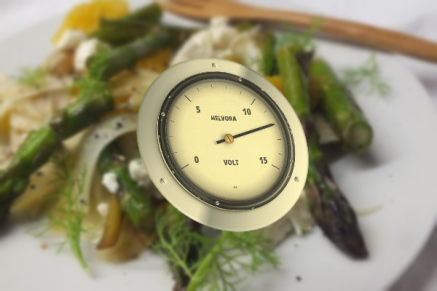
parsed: 12 V
